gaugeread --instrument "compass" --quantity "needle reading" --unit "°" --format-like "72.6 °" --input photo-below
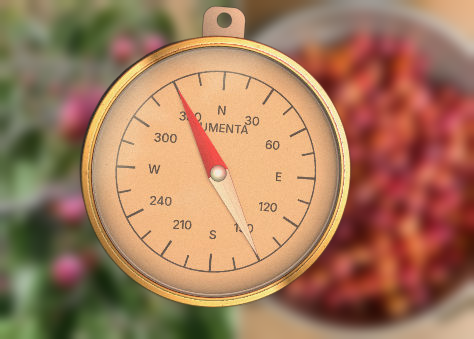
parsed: 330 °
